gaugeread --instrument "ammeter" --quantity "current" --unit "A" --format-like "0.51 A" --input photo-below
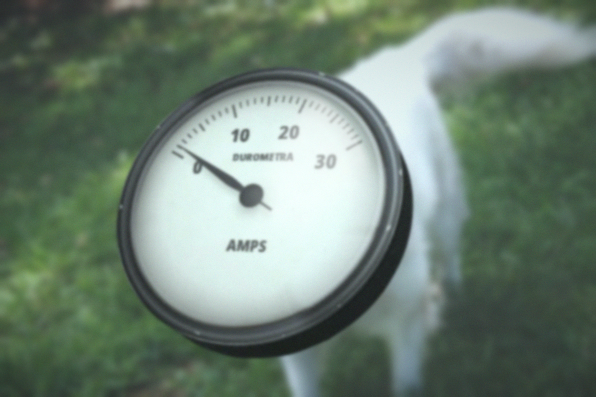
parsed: 1 A
